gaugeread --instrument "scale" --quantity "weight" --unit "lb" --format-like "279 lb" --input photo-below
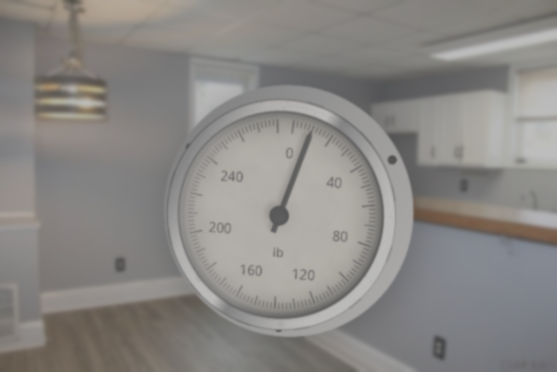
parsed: 10 lb
